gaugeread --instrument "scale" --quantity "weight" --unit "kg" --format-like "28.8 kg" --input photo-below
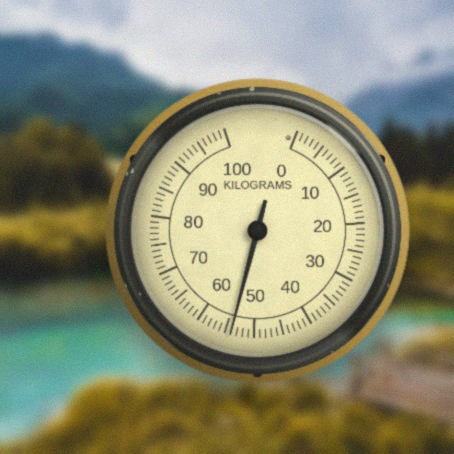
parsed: 54 kg
